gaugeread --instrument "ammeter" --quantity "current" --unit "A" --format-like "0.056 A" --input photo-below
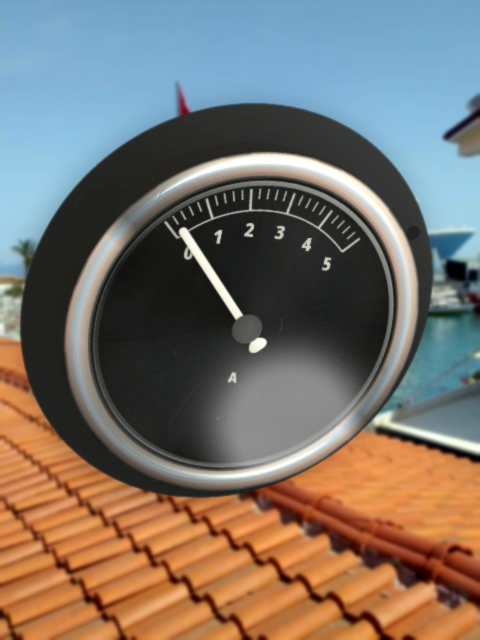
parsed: 0.2 A
